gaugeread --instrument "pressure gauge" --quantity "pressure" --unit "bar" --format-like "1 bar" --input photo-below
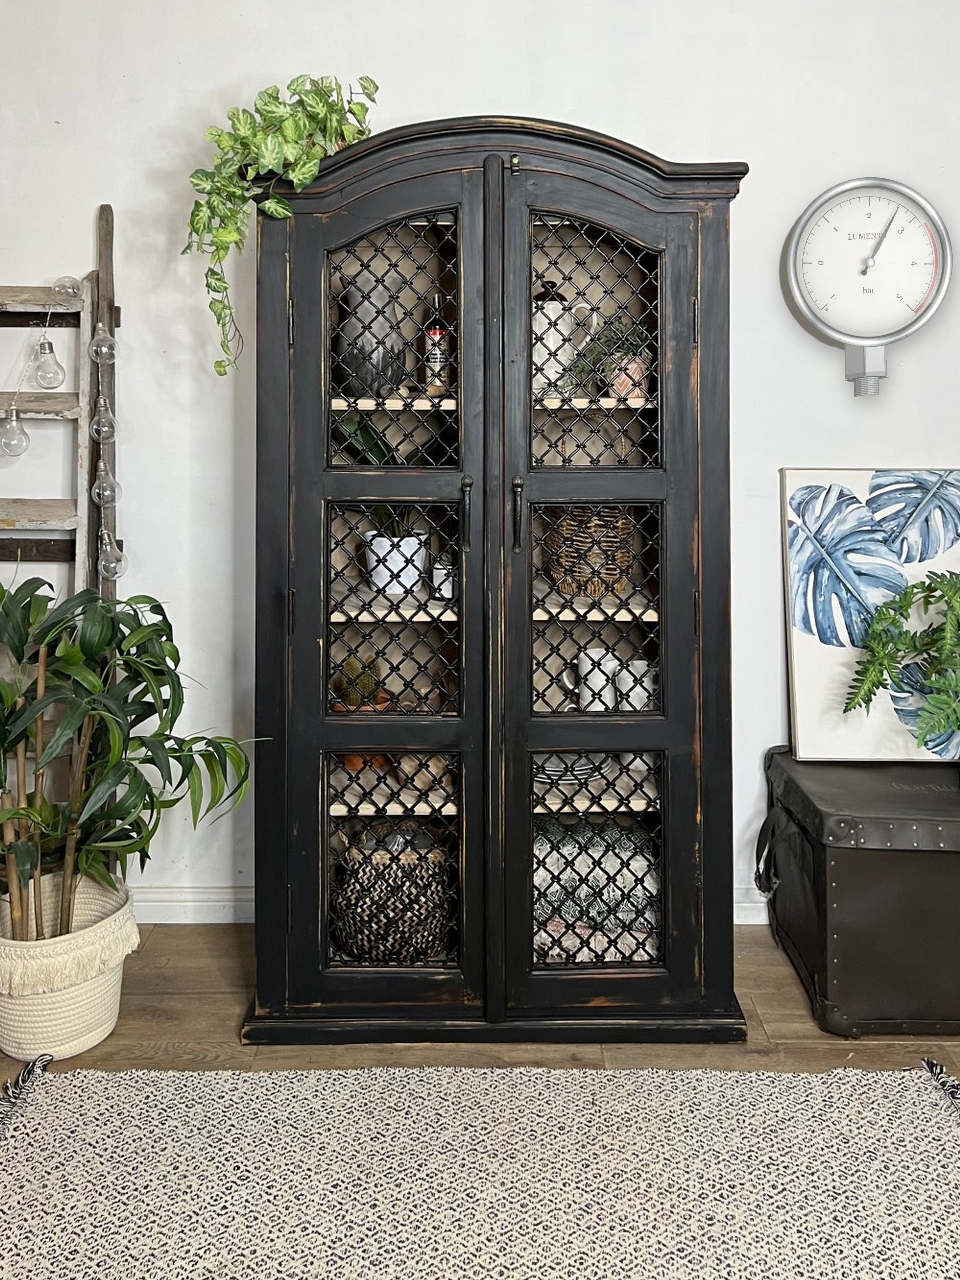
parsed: 2.6 bar
